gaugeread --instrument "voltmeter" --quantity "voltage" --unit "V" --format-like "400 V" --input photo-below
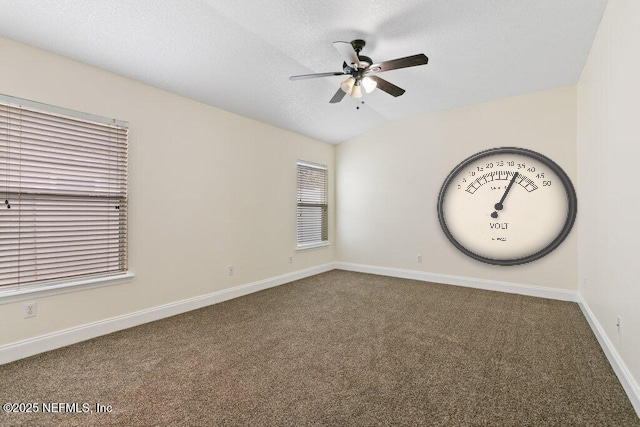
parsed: 35 V
